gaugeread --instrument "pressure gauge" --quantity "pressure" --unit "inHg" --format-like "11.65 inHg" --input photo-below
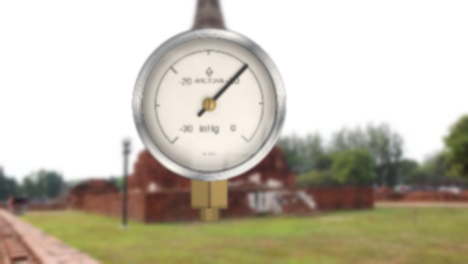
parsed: -10 inHg
